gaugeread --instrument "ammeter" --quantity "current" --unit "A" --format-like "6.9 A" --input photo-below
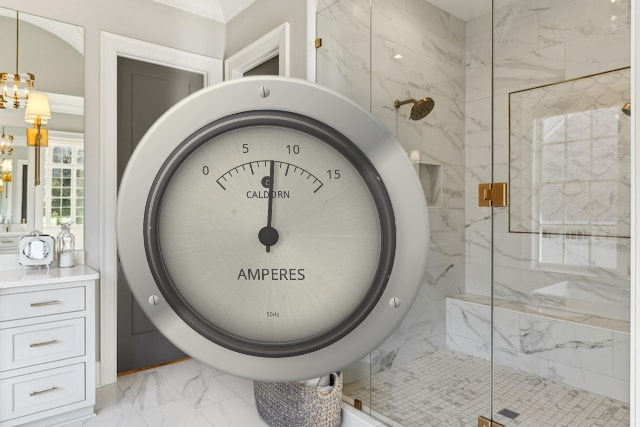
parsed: 8 A
